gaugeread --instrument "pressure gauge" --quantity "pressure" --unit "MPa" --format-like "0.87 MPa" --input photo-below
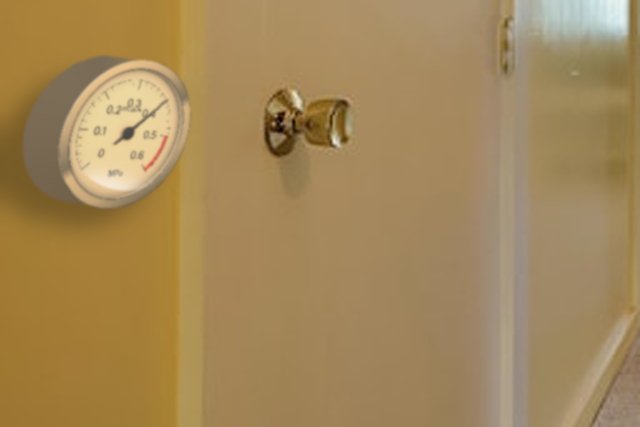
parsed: 0.4 MPa
